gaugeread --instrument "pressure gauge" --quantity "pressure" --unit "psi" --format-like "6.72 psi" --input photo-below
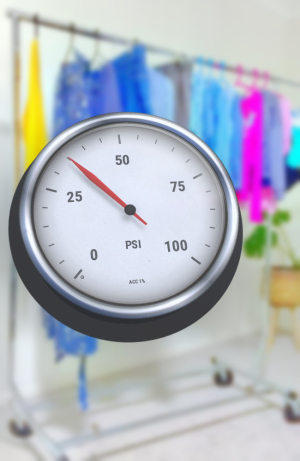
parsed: 35 psi
